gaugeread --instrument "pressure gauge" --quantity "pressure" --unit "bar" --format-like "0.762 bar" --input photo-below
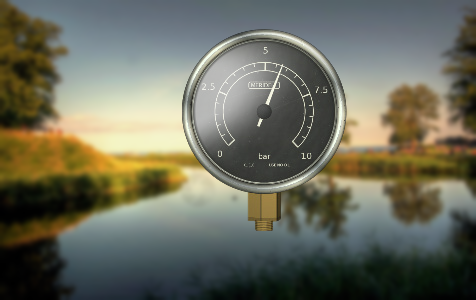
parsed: 5.75 bar
